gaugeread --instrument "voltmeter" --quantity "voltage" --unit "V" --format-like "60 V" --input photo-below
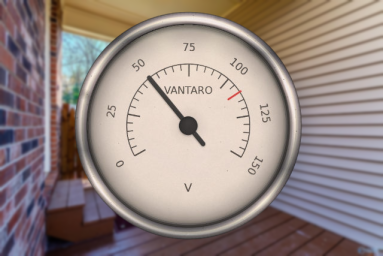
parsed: 50 V
